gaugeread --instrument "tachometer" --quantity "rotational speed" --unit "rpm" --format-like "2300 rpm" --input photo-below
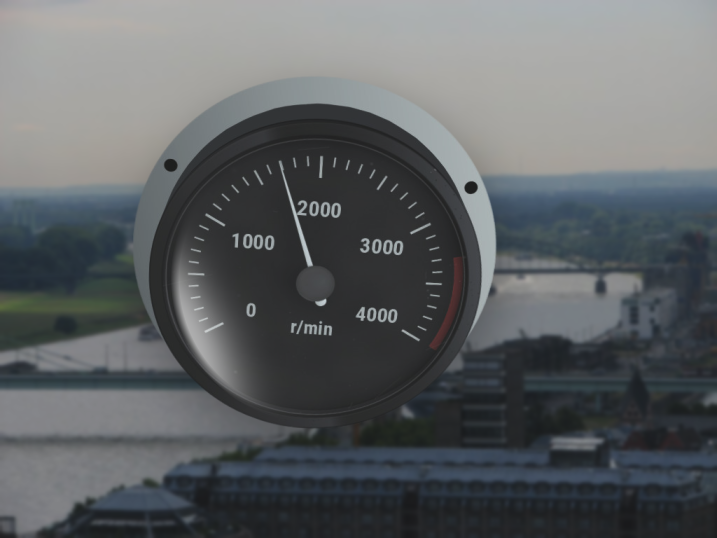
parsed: 1700 rpm
